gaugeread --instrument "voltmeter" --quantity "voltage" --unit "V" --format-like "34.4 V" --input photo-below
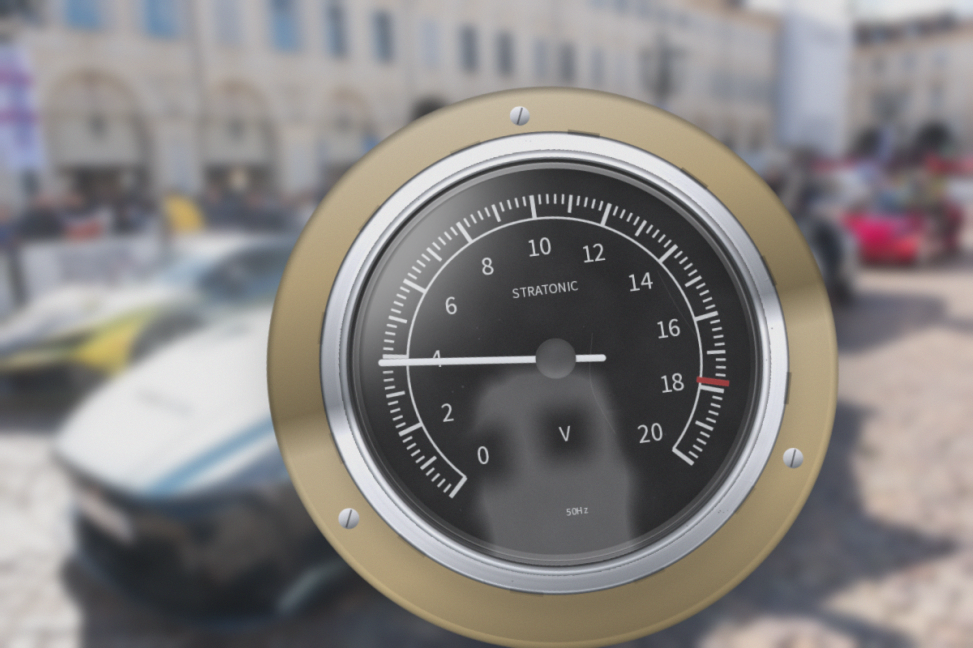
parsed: 3.8 V
